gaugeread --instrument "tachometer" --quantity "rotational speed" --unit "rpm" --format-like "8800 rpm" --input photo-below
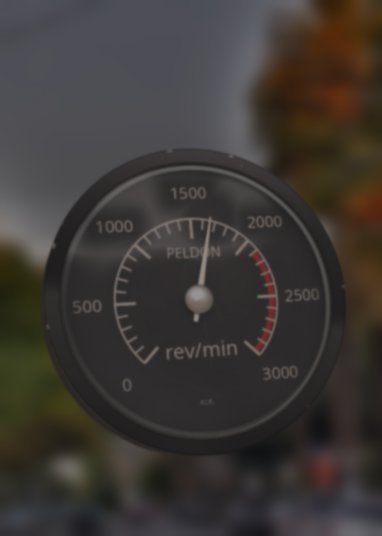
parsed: 1650 rpm
